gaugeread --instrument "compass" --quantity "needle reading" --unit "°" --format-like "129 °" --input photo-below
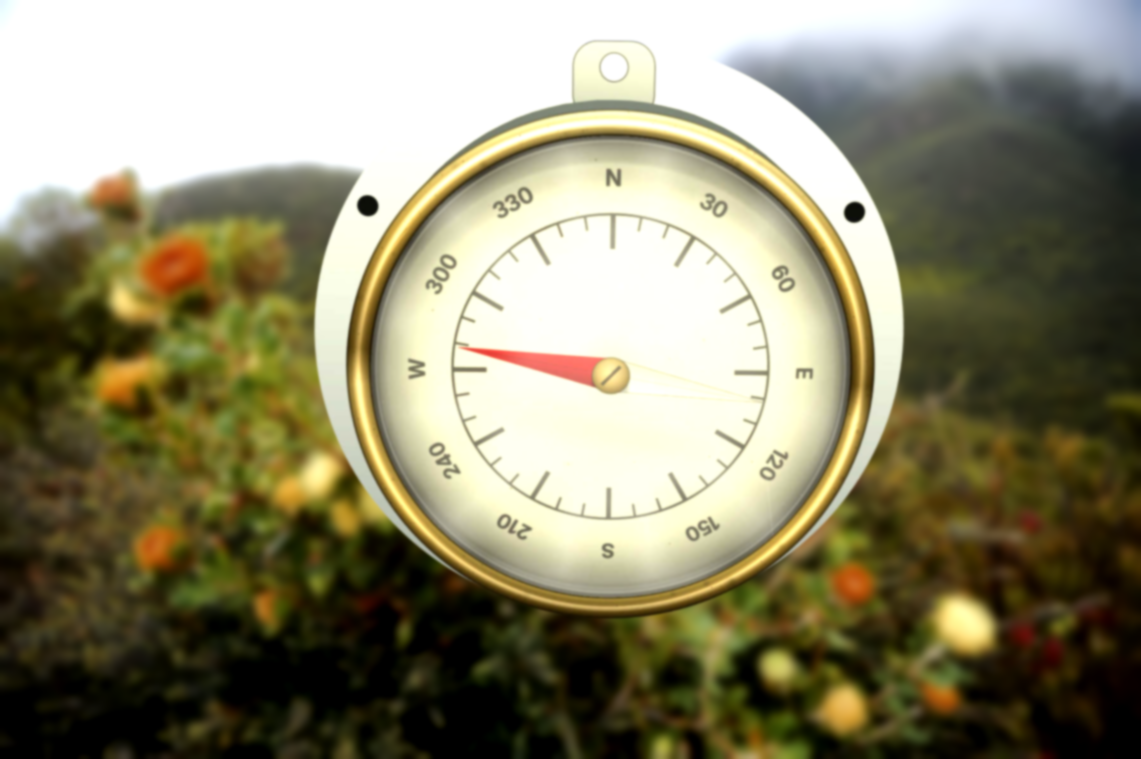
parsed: 280 °
